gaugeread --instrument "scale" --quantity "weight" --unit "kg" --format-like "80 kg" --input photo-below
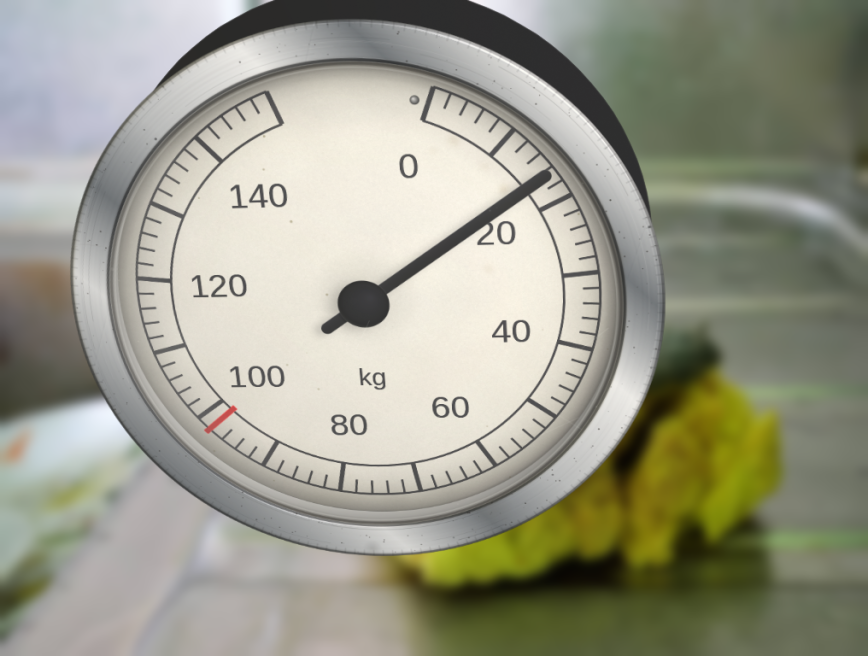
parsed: 16 kg
